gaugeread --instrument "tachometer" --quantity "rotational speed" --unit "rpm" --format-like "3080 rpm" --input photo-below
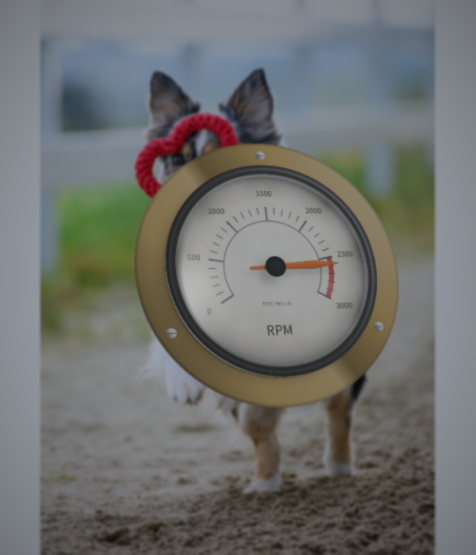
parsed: 2600 rpm
